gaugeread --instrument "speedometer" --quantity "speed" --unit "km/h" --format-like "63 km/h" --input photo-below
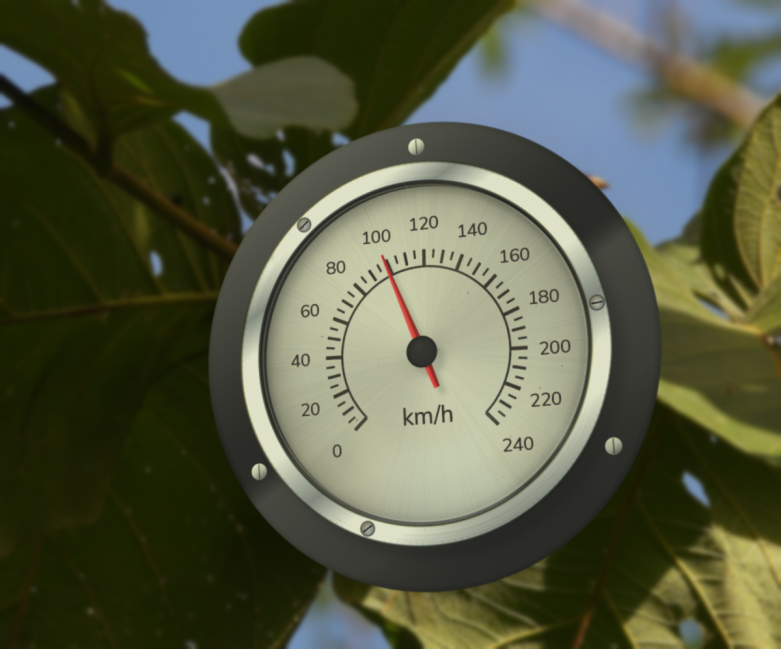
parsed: 100 km/h
